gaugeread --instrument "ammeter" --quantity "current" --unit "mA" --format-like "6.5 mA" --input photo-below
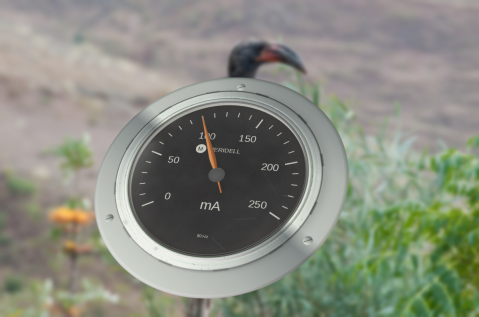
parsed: 100 mA
